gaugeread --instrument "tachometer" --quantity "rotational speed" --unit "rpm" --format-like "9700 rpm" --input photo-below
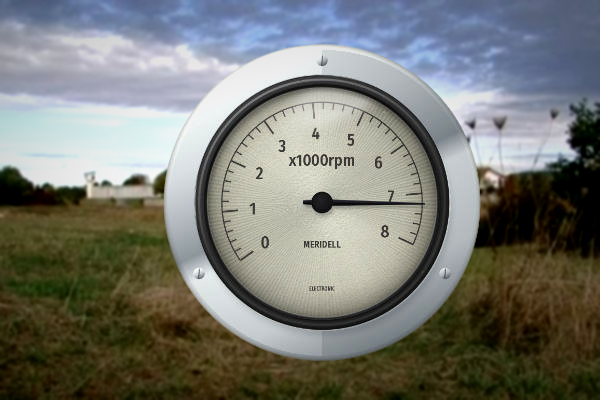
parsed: 7200 rpm
